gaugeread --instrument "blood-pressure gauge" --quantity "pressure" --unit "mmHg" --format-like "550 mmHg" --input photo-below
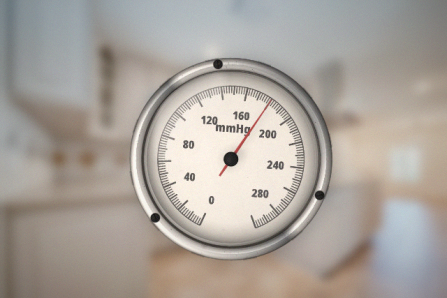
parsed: 180 mmHg
